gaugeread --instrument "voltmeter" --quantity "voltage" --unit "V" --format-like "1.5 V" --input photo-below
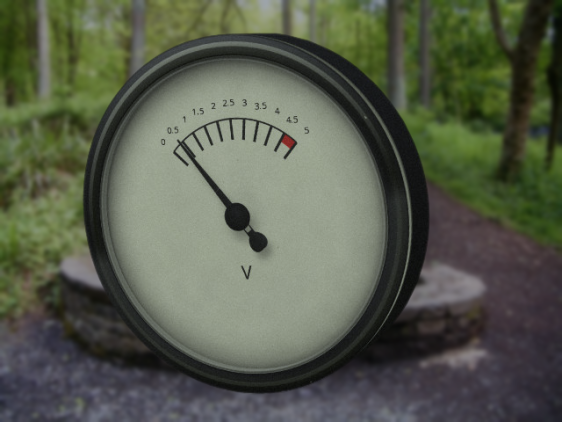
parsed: 0.5 V
